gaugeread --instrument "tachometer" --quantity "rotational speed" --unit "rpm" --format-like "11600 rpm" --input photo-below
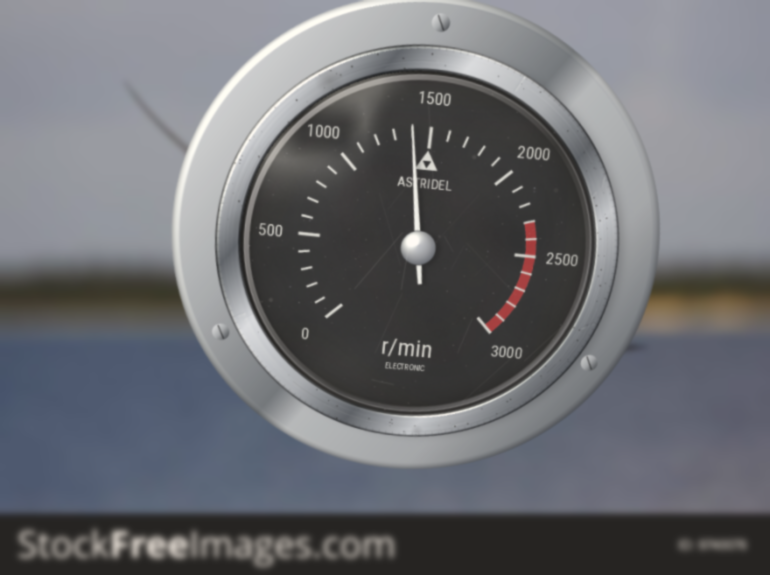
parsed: 1400 rpm
